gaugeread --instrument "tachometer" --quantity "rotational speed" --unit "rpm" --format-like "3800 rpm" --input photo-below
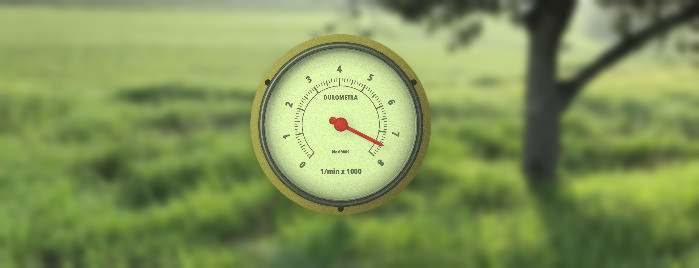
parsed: 7500 rpm
